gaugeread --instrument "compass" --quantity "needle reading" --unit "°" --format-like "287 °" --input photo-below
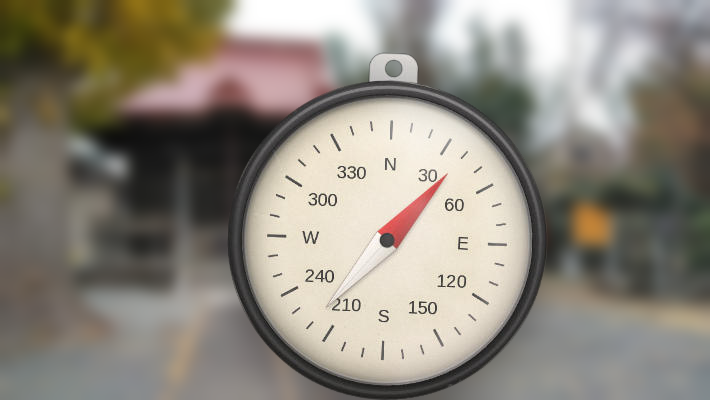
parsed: 40 °
